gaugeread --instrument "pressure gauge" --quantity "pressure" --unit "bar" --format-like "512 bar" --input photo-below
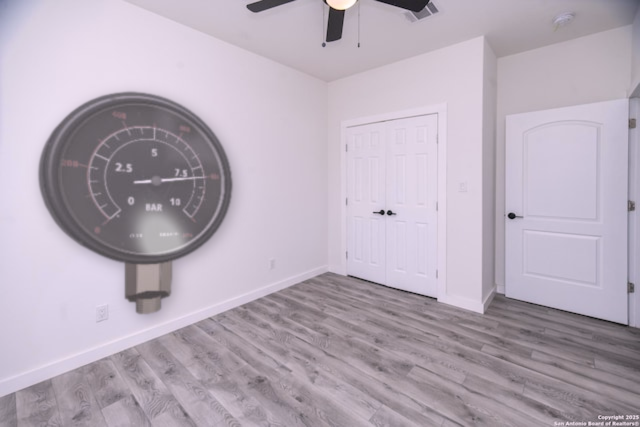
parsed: 8 bar
